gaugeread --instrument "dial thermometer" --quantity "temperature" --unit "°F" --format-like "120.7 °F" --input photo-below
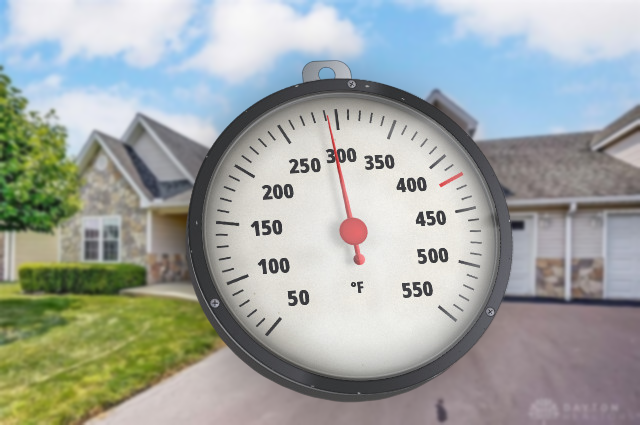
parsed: 290 °F
